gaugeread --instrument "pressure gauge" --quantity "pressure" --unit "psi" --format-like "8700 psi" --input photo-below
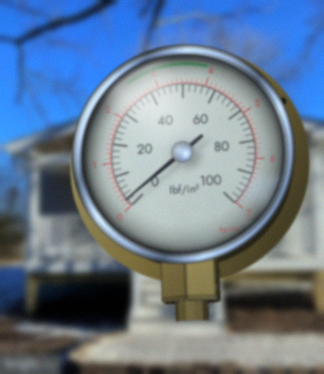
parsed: 2 psi
